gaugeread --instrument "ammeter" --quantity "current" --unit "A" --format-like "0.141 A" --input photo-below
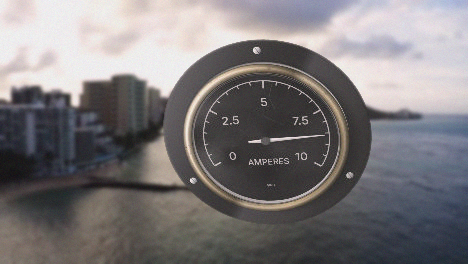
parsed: 8.5 A
